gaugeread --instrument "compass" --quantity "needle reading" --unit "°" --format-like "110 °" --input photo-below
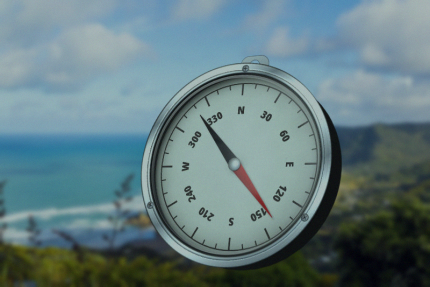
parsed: 140 °
